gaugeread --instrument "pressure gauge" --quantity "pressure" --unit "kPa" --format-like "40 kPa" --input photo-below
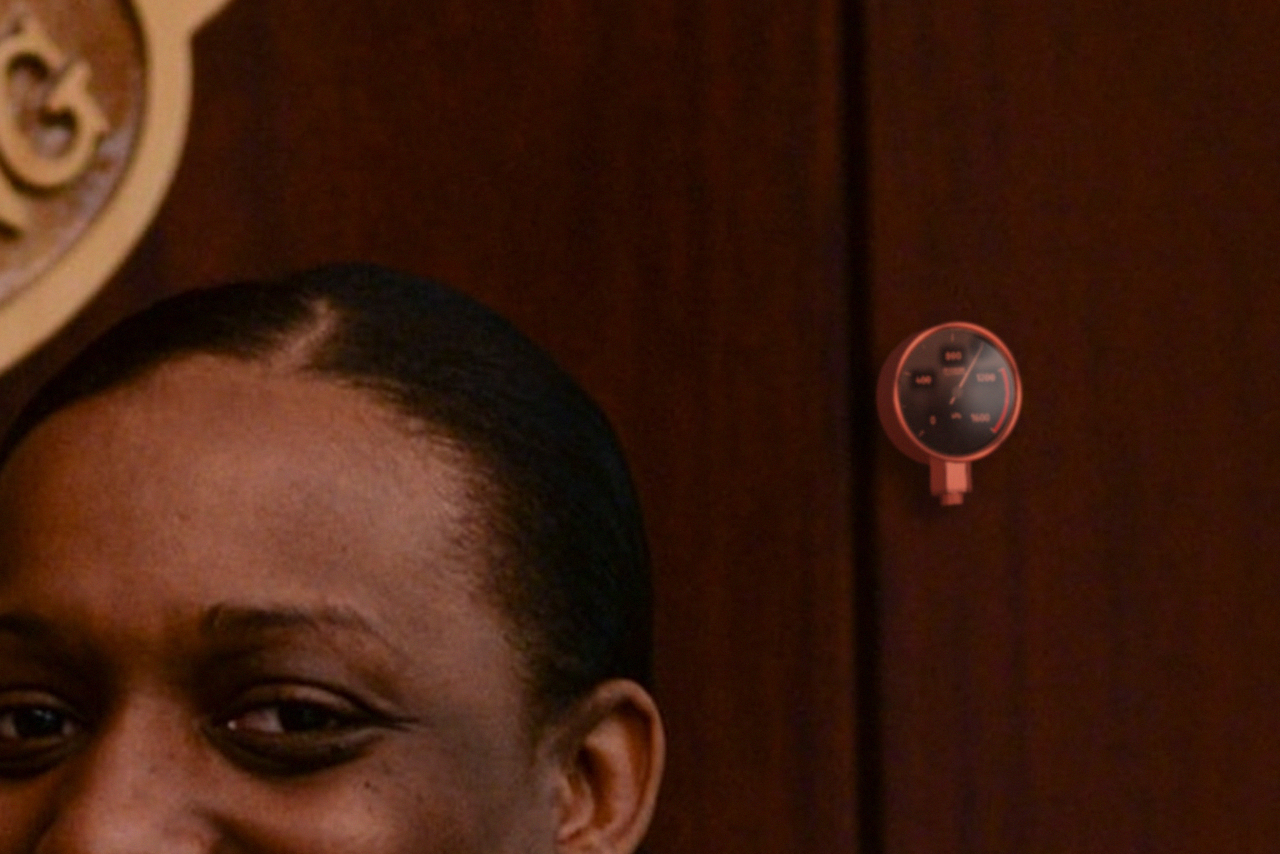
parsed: 1000 kPa
